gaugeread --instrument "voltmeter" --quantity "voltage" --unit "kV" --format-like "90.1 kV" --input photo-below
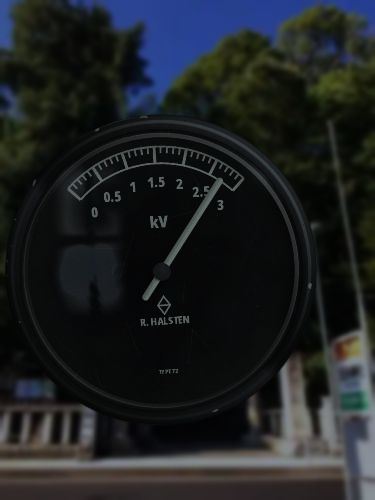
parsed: 2.7 kV
